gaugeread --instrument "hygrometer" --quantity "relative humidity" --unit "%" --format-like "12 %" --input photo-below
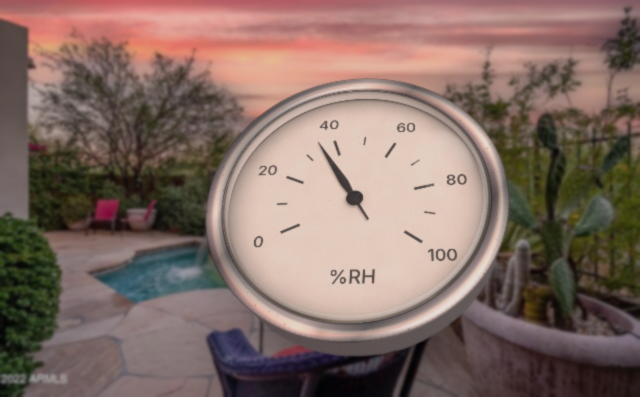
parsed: 35 %
